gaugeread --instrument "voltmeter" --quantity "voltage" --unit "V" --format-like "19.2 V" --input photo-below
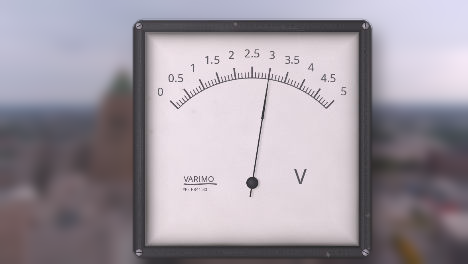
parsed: 3 V
